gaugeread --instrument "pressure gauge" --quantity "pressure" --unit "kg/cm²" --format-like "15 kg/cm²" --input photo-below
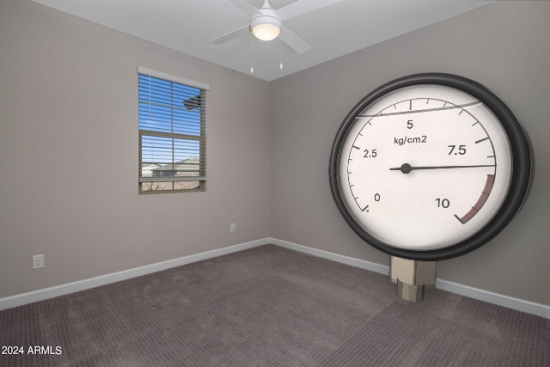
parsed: 8.25 kg/cm²
